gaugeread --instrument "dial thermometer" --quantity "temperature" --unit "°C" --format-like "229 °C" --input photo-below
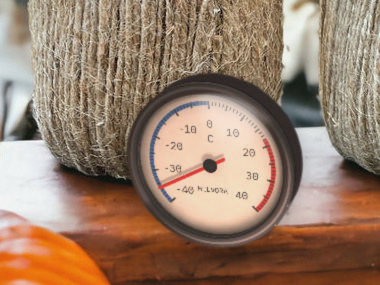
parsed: -35 °C
